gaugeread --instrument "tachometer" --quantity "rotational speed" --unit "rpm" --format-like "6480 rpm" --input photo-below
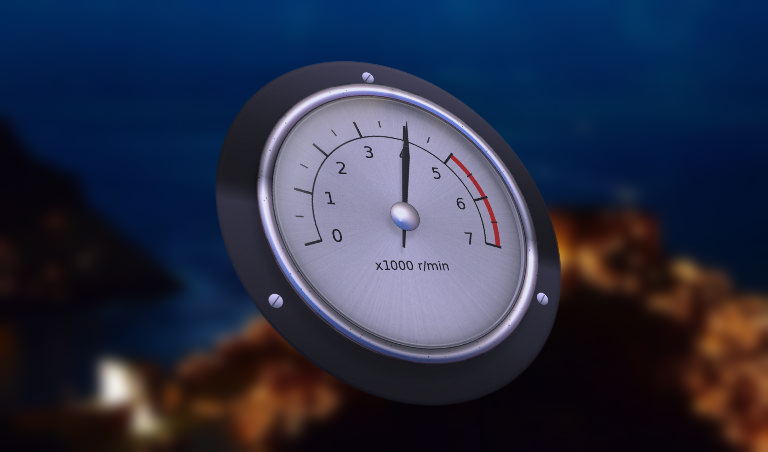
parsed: 4000 rpm
